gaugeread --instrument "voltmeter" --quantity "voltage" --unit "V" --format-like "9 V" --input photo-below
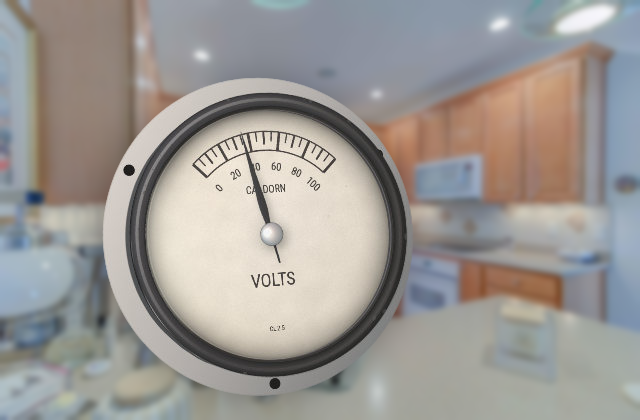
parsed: 35 V
